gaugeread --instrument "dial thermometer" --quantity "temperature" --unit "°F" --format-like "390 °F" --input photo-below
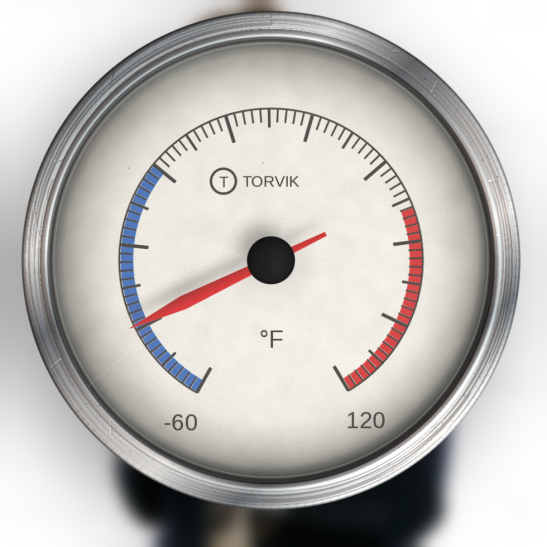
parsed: -39 °F
